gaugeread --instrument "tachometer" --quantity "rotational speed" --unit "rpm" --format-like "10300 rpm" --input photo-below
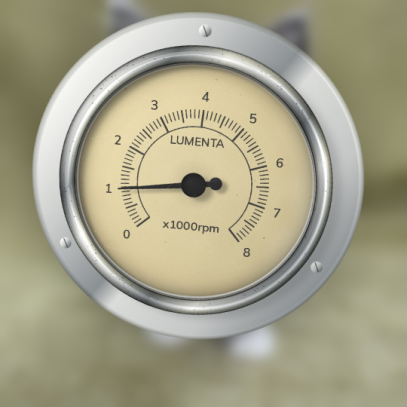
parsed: 1000 rpm
